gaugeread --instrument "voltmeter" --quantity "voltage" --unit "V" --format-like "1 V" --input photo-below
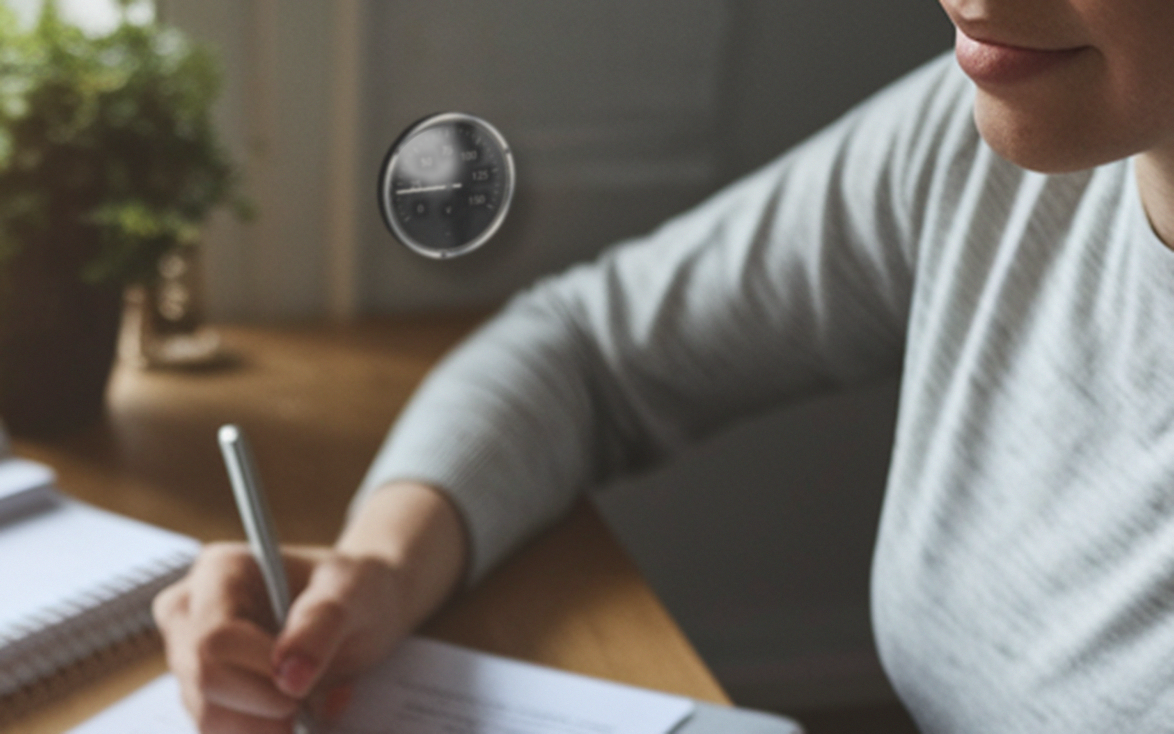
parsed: 20 V
